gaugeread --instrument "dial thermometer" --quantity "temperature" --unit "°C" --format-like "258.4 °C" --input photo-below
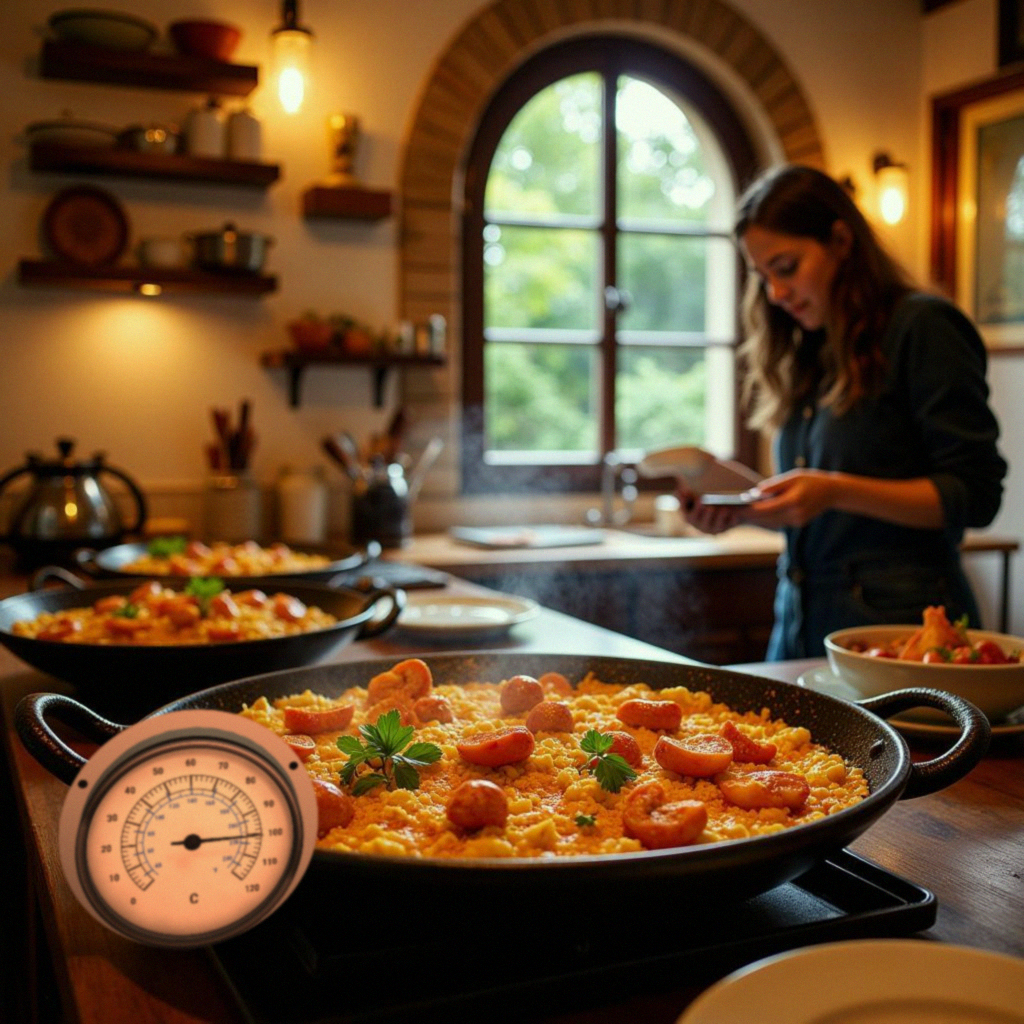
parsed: 100 °C
